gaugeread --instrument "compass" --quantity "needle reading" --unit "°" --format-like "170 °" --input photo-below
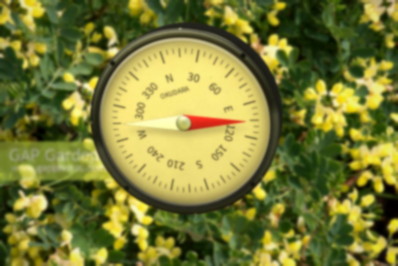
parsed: 105 °
